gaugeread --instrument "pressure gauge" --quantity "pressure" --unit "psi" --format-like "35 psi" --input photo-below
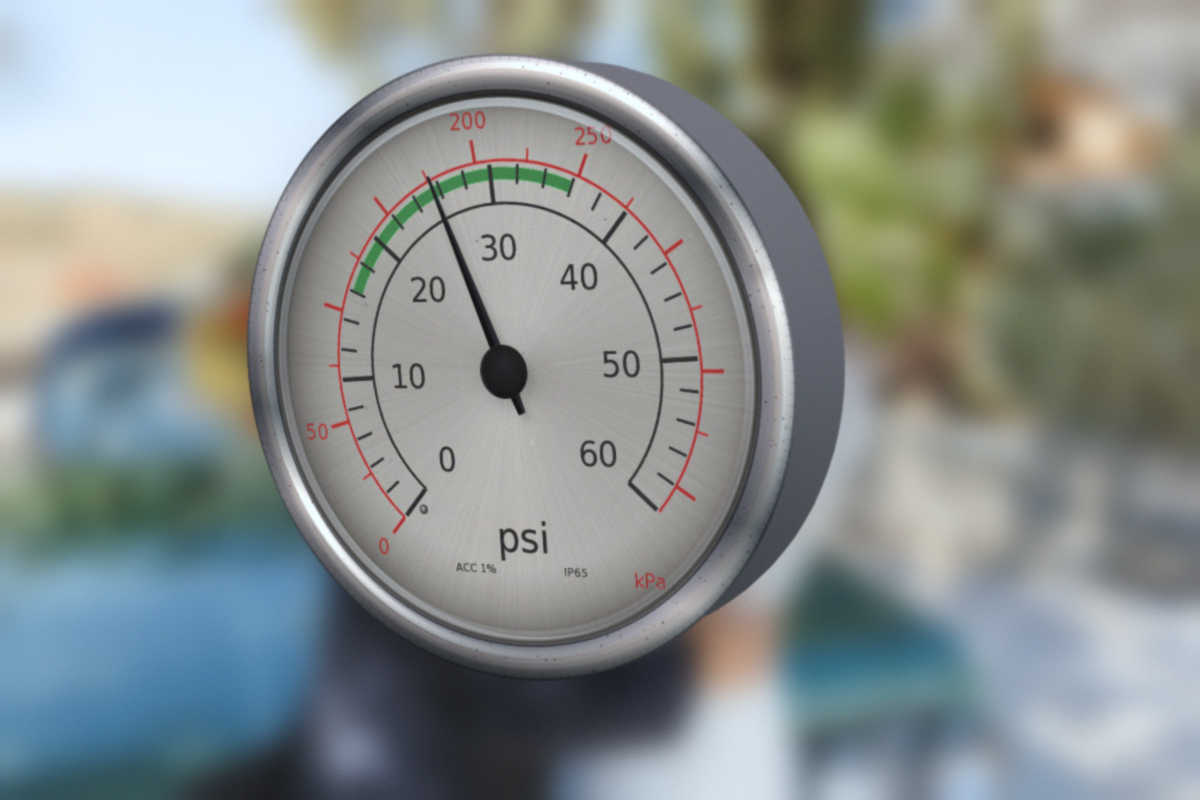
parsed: 26 psi
